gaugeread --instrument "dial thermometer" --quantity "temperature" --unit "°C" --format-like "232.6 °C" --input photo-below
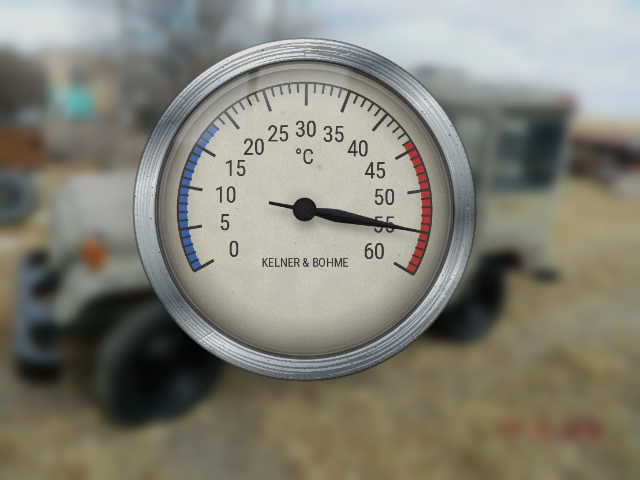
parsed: 55 °C
